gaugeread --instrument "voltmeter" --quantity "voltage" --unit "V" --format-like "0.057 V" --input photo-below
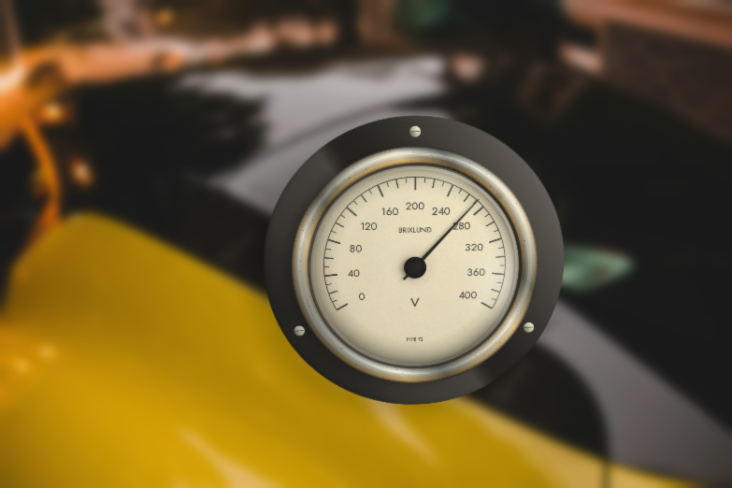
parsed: 270 V
